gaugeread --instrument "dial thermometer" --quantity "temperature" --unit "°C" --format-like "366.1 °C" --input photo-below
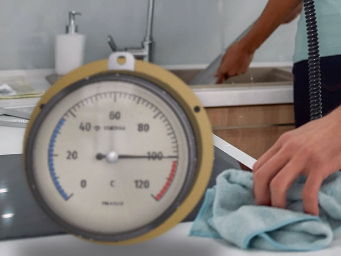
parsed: 100 °C
